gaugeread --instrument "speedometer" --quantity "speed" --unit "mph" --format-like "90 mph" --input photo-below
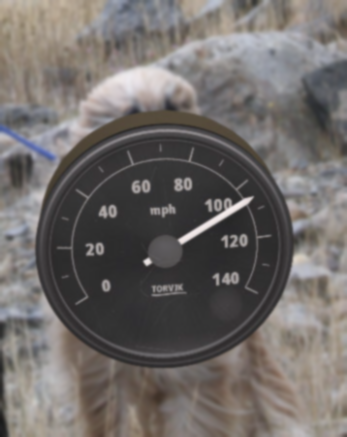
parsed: 105 mph
